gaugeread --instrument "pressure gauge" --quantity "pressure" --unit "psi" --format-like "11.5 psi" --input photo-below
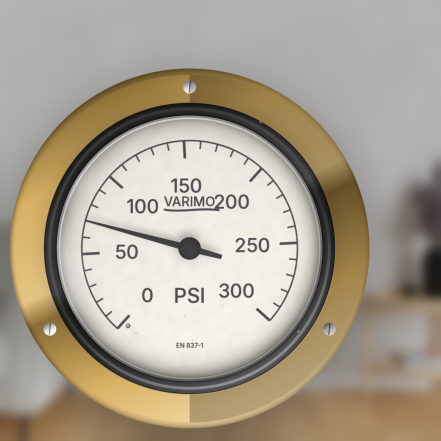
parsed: 70 psi
